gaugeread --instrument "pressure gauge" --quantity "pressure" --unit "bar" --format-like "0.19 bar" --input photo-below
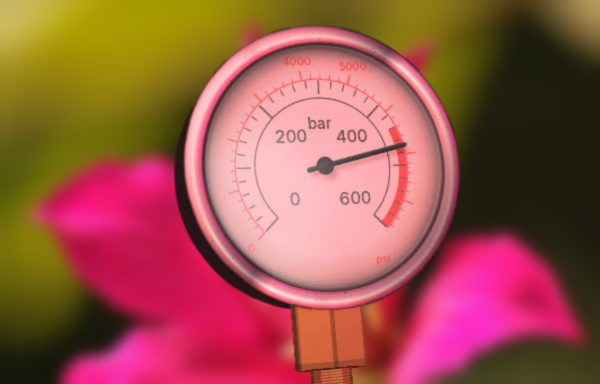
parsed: 470 bar
